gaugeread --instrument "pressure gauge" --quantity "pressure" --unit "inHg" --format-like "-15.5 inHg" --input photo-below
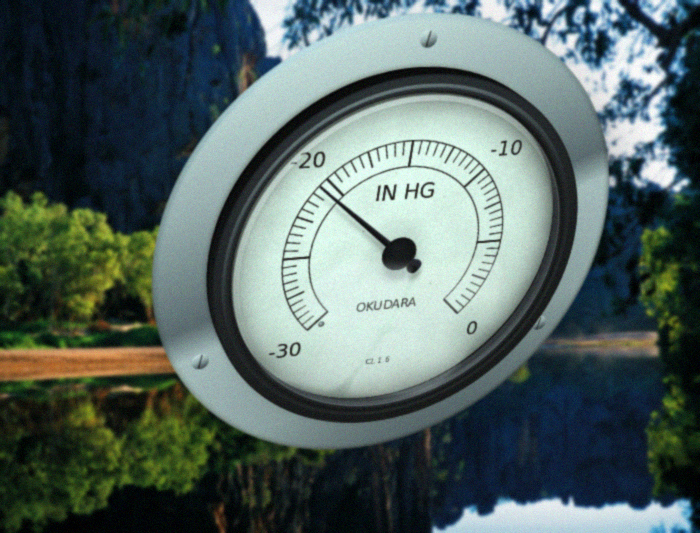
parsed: -20.5 inHg
